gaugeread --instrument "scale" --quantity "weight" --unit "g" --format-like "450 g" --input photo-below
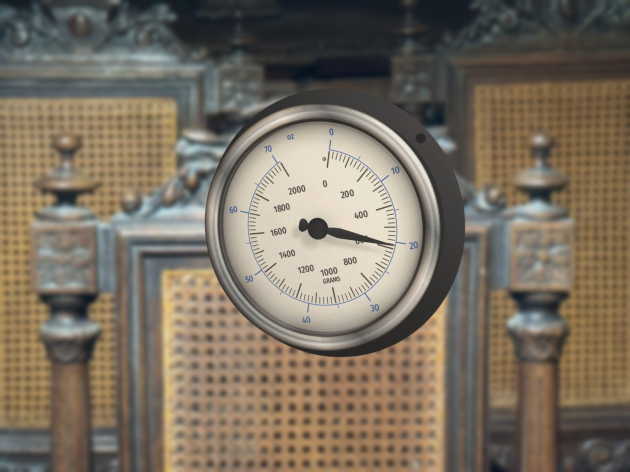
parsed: 580 g
